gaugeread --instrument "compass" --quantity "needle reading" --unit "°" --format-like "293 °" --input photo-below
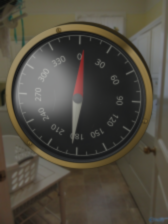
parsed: 5 °
